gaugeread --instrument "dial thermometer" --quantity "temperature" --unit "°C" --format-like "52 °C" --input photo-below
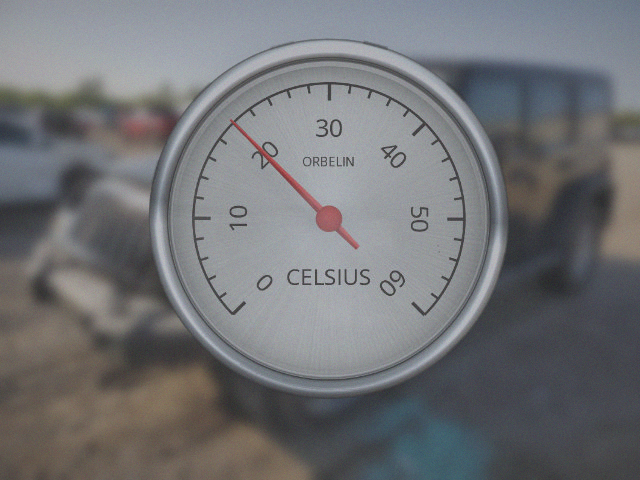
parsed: 20 °C
